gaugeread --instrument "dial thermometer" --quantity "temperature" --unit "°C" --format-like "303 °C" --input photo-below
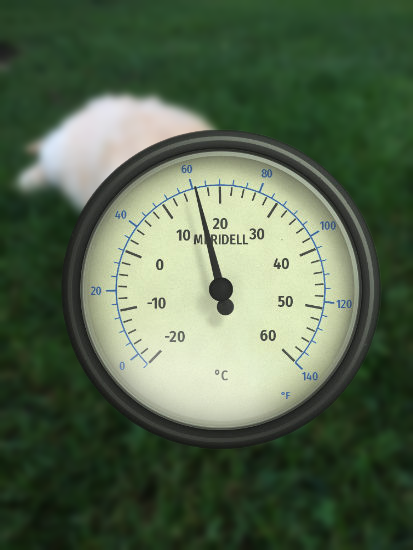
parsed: 16 °C
